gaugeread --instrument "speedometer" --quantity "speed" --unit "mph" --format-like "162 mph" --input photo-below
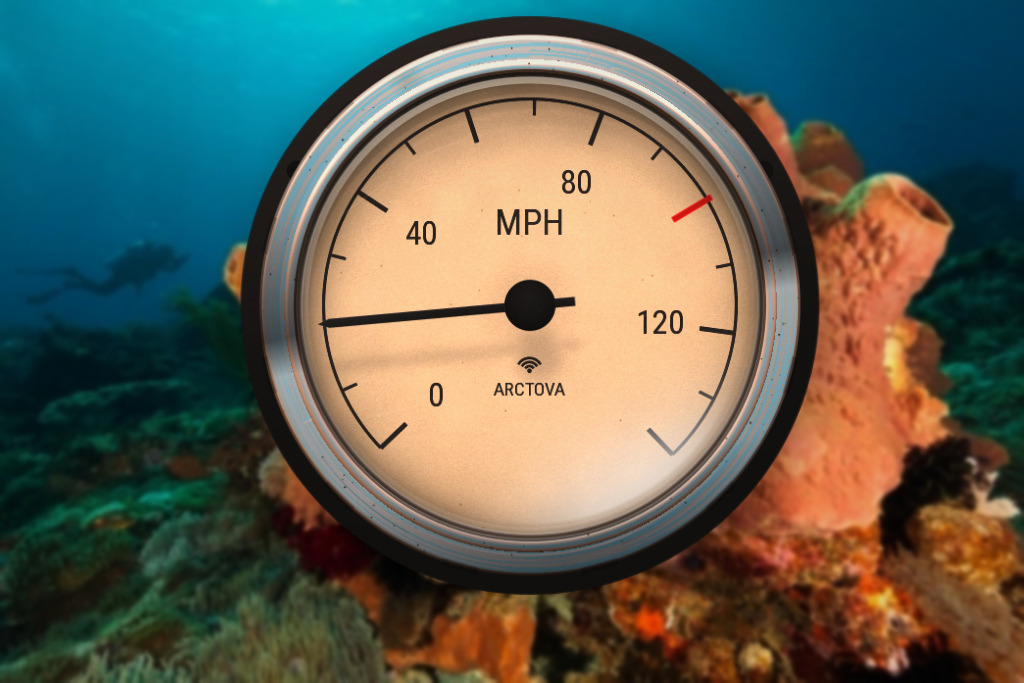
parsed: 20 mph
